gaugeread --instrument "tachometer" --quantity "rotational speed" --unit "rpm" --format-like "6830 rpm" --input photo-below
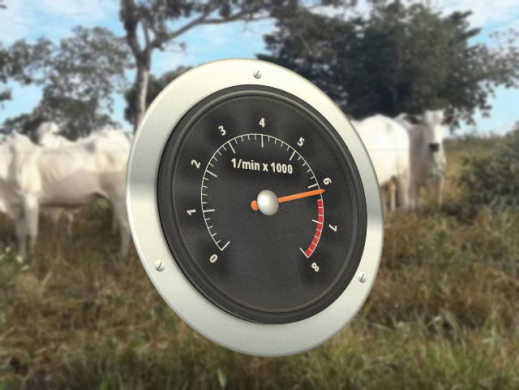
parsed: 6200 rpm
